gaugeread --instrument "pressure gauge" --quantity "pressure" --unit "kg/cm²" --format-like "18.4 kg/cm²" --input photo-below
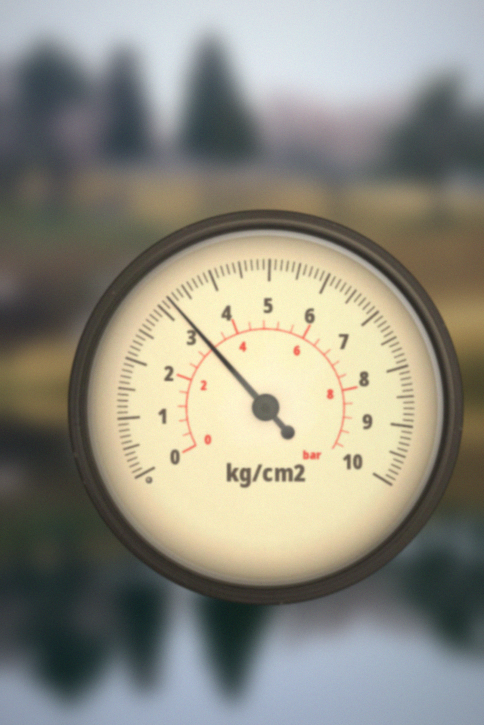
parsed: 3.2 kg/cm²
